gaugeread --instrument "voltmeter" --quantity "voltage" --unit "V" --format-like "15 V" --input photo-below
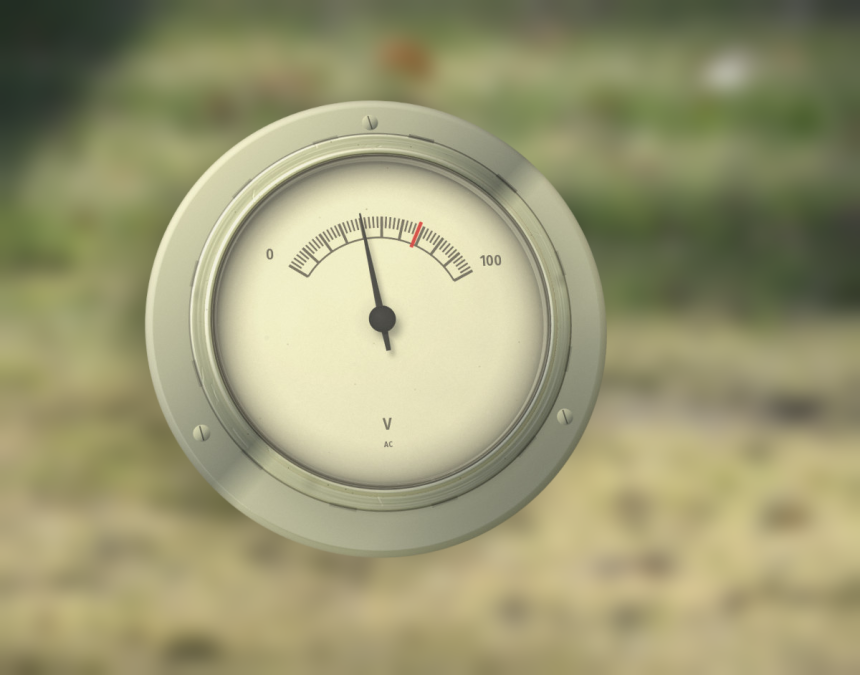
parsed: 40 V
